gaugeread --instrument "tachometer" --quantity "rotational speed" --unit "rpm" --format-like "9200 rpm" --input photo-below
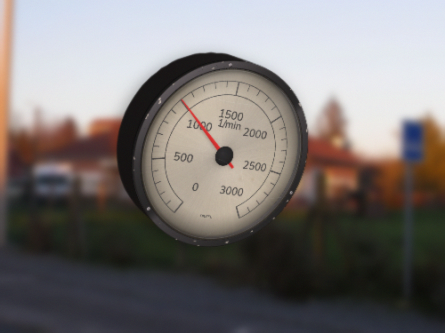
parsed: 1000 rpm
